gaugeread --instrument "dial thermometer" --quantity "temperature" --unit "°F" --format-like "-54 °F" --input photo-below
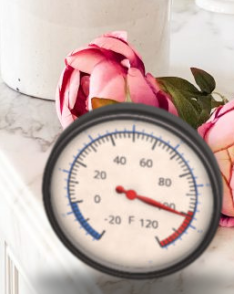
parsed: 100 °F
